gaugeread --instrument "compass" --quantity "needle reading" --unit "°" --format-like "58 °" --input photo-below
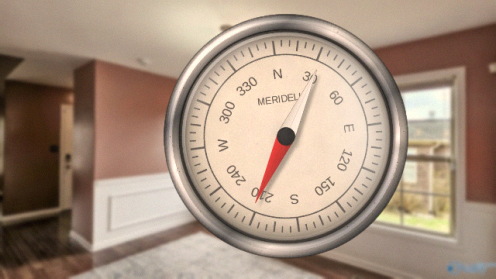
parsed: 212.5 °
